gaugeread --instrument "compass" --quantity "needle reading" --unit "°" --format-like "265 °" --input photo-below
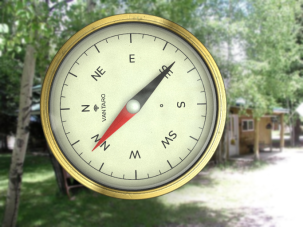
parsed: 315 °
